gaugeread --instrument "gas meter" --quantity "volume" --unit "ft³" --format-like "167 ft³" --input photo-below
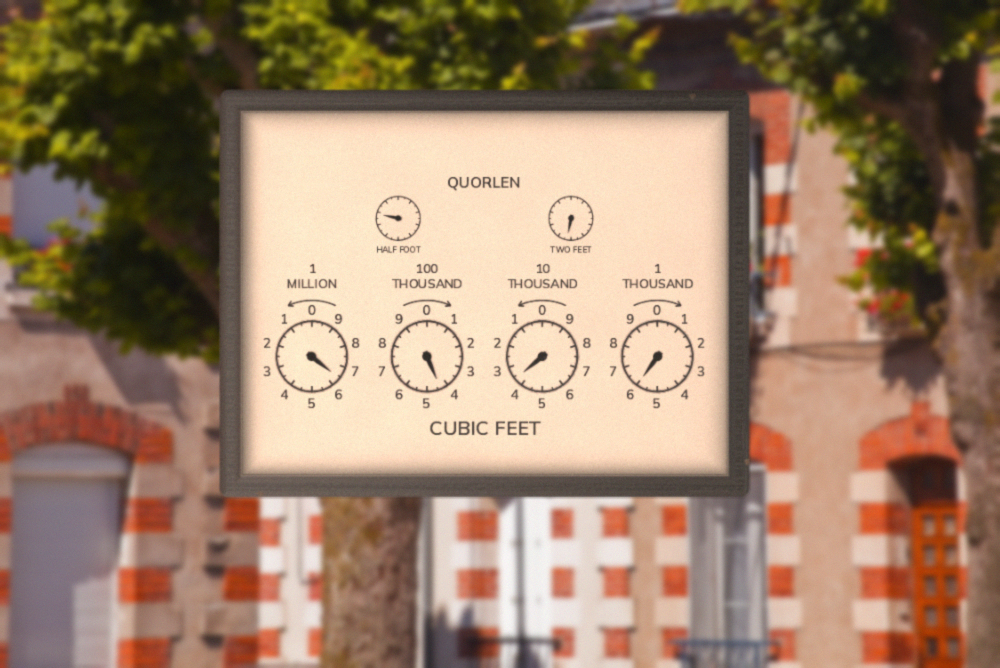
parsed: 643600 ft³
